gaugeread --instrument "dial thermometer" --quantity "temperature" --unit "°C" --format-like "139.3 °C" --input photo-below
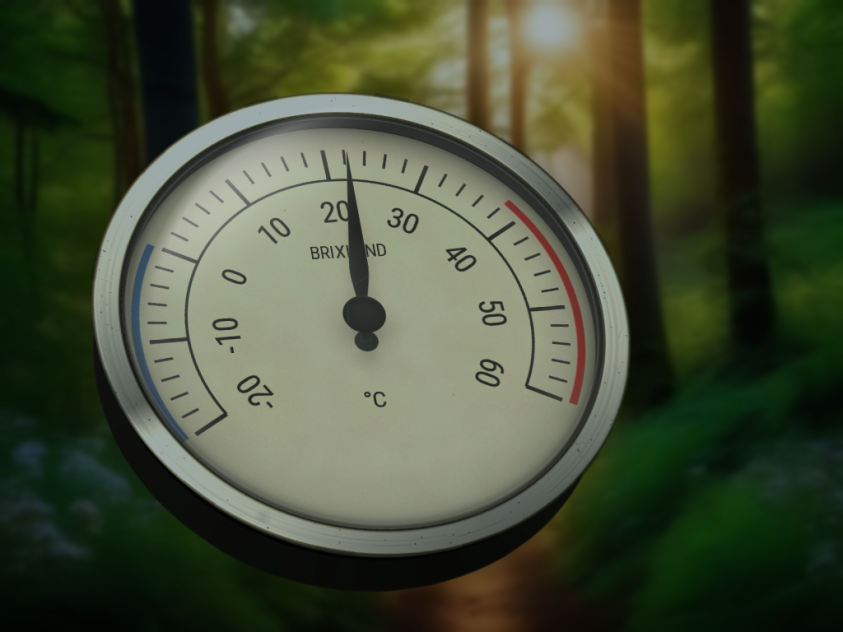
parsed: 22 °C
